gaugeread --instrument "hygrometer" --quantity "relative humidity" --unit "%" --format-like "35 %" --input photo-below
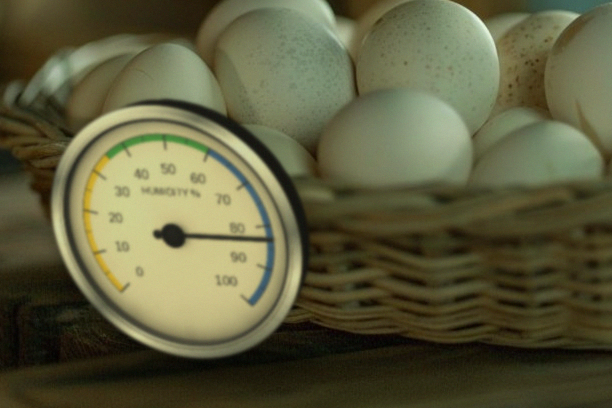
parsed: 82.5 %
